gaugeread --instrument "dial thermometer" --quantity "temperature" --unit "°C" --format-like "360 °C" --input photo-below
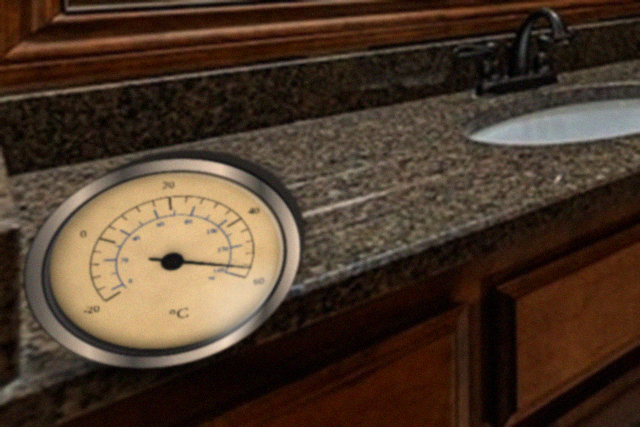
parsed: 56 °C
